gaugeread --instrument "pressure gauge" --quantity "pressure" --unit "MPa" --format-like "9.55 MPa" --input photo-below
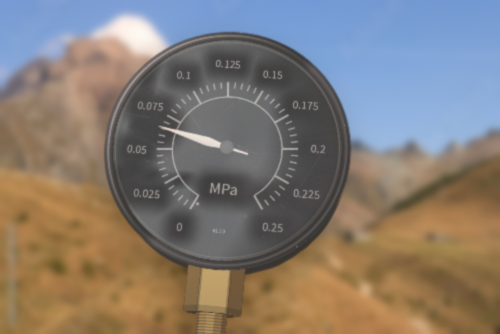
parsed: 0.065 MPa
